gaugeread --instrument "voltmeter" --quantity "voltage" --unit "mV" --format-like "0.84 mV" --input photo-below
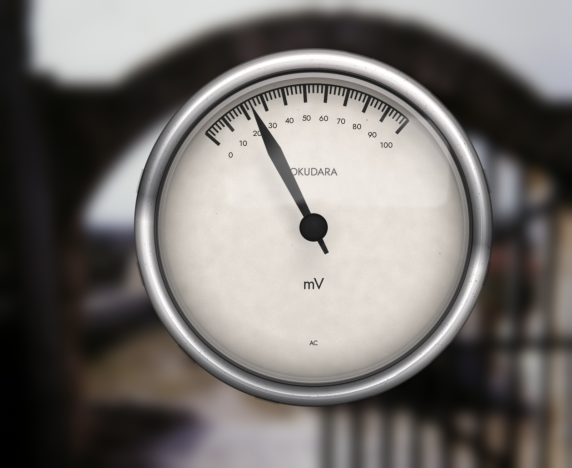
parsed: 24 mV
